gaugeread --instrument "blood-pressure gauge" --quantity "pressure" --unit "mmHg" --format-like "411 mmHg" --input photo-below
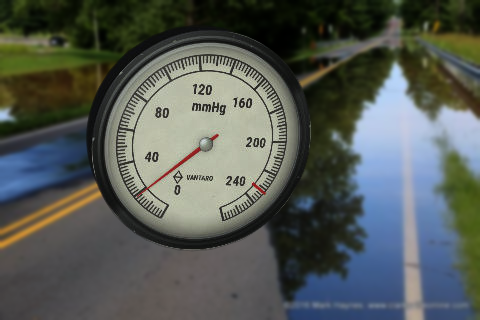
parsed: 20 mmHg
